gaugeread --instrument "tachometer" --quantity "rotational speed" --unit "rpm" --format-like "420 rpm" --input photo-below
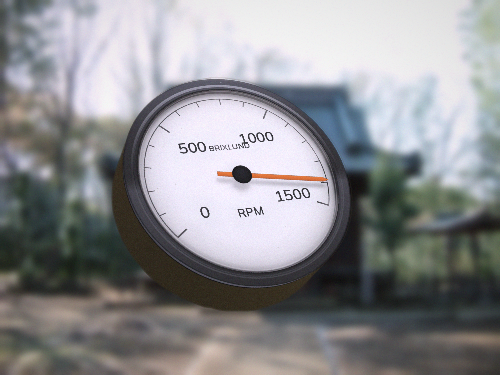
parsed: 1400 rpm
